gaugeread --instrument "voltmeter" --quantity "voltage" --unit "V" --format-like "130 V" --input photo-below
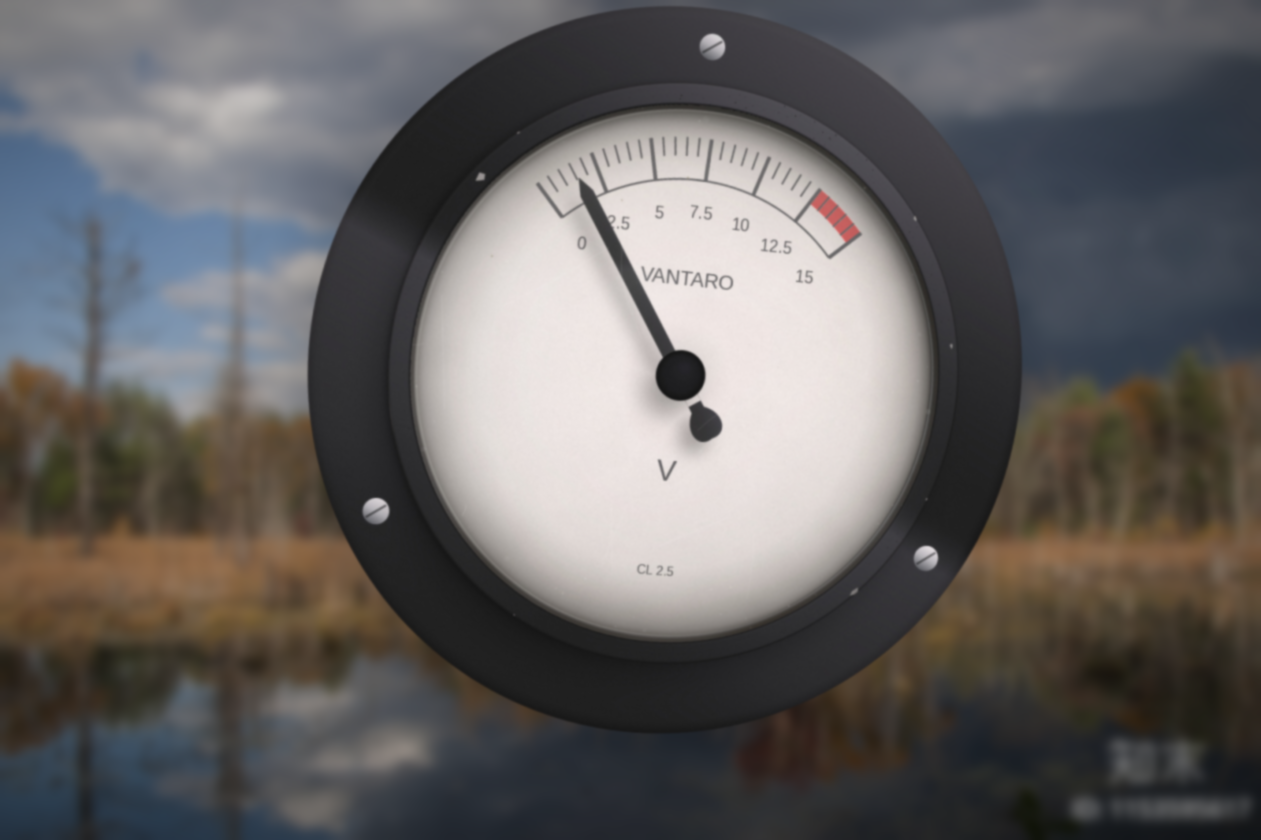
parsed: 1.5 V
